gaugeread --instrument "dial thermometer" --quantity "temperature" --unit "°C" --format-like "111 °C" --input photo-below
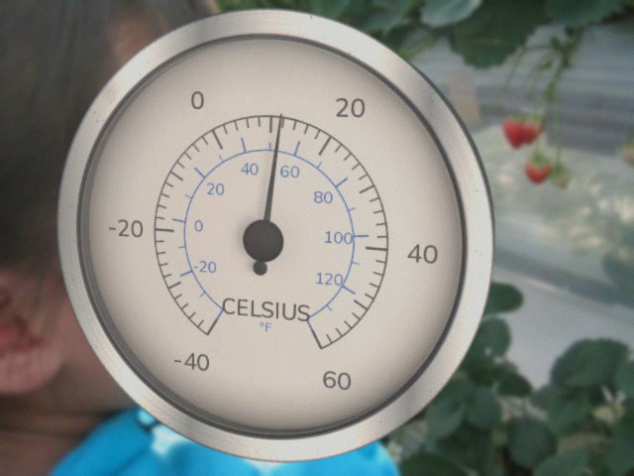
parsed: 12 °C
